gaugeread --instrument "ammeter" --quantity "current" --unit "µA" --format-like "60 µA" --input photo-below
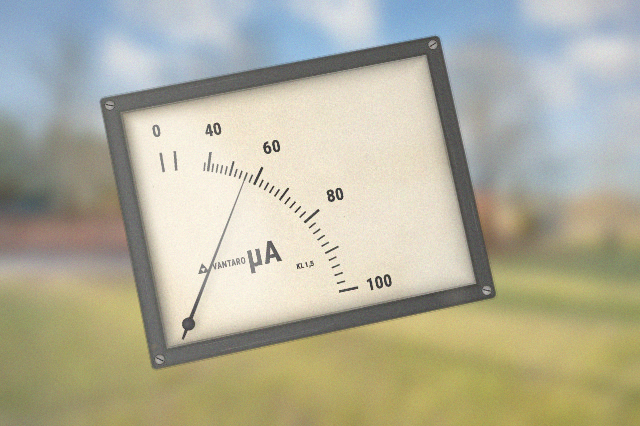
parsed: 56 µA
